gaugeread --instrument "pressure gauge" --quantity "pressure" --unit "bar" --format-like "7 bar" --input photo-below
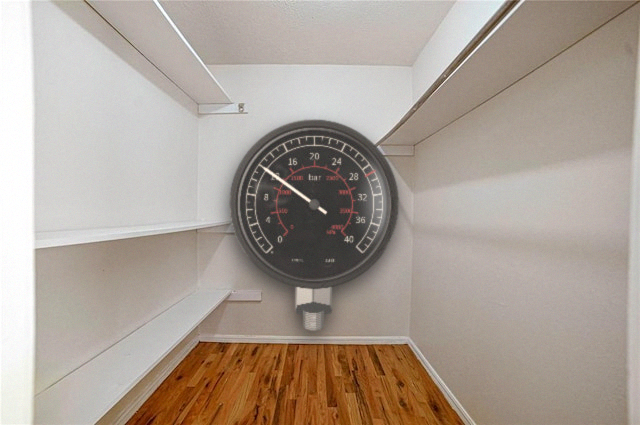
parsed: 12 bar
